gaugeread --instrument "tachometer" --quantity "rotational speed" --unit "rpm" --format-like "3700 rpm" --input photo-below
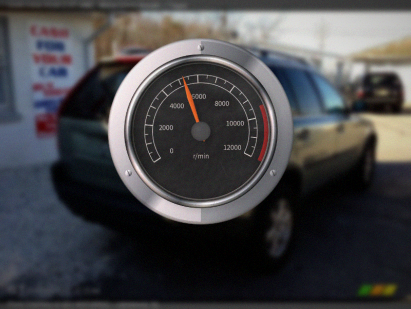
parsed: 5250 rpm
